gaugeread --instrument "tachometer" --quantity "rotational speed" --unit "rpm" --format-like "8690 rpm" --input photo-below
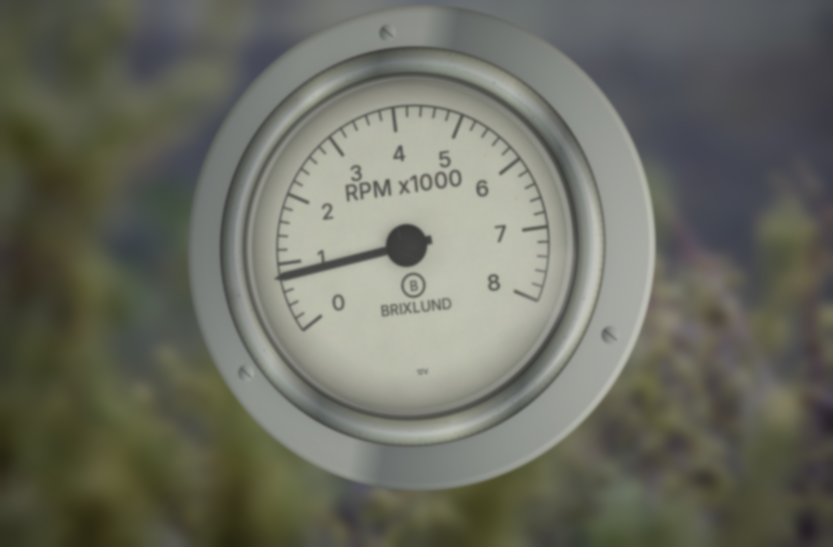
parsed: 800 rpm
